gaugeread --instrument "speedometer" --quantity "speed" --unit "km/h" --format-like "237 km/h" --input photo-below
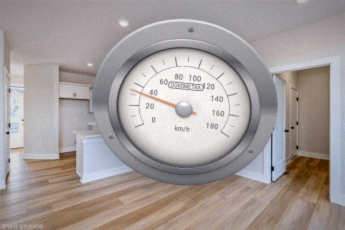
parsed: 35 km/h
